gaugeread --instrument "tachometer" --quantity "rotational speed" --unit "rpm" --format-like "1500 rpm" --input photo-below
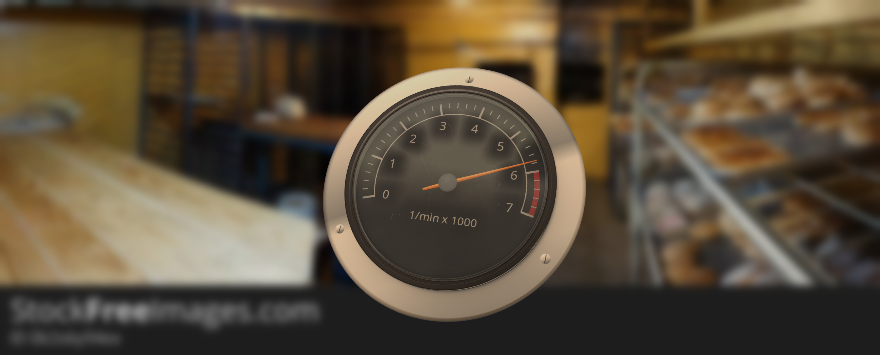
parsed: 5800 rpm
